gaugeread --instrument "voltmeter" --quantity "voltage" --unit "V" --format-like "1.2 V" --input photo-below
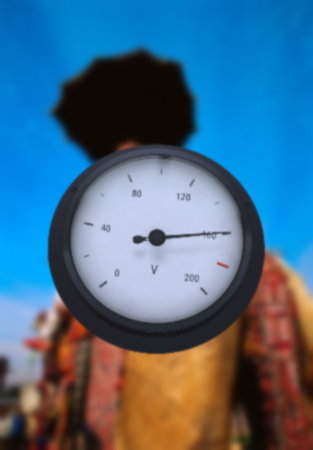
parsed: 160 V
